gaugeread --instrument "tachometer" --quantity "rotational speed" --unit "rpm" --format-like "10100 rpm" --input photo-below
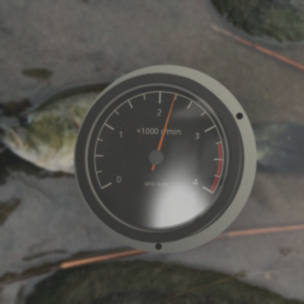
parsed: 2250 rpm
